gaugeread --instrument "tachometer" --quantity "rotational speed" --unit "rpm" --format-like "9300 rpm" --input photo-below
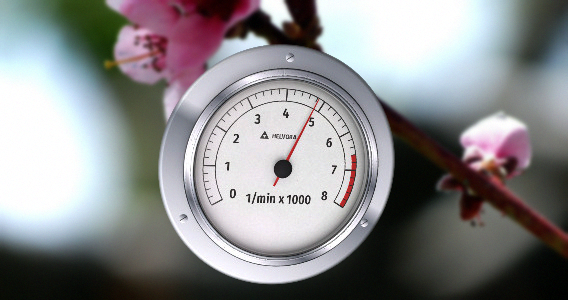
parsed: 4800 rpm
